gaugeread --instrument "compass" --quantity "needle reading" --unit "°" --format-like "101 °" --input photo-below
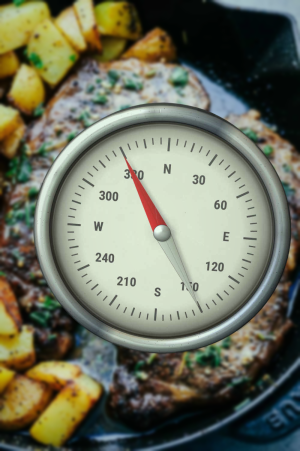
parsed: 330 °
